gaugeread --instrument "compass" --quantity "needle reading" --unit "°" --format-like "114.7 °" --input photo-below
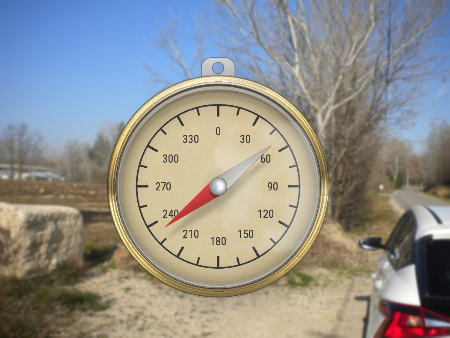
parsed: 232.5 °
